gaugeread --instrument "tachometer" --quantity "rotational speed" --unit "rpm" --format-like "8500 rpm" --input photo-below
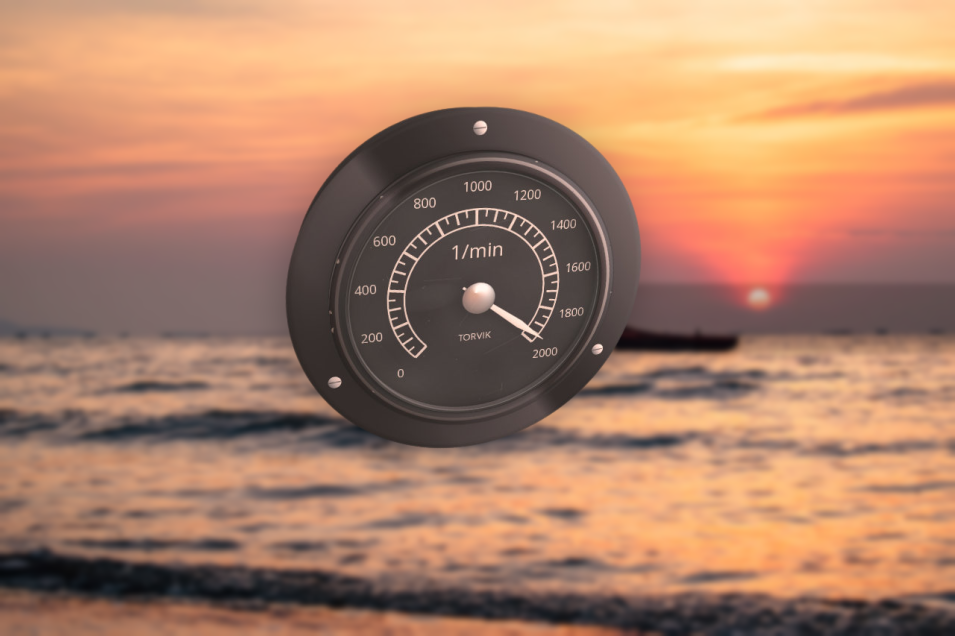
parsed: 1950 rpm
